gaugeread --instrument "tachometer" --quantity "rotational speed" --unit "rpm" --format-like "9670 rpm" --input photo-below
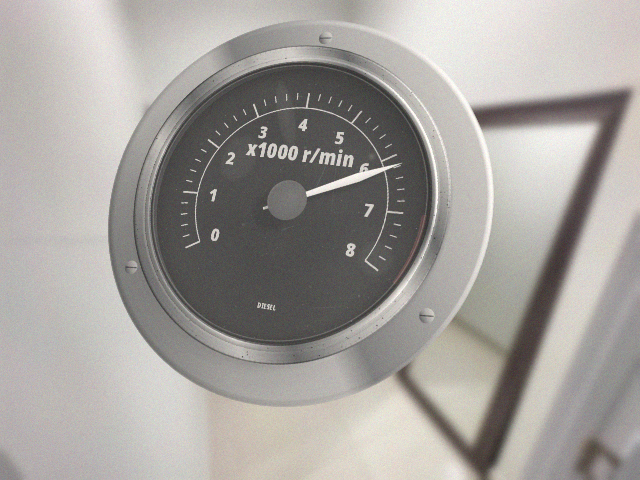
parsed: 6200 rpm
